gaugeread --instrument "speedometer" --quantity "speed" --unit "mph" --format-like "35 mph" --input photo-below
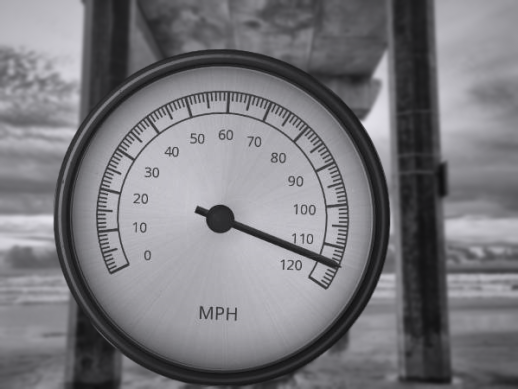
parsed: 114 mph
